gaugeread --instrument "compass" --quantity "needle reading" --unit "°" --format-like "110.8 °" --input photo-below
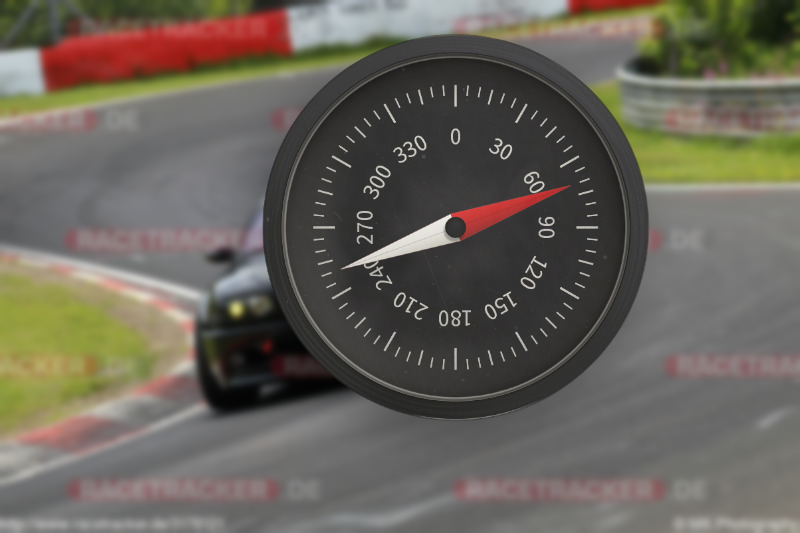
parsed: 70 °
